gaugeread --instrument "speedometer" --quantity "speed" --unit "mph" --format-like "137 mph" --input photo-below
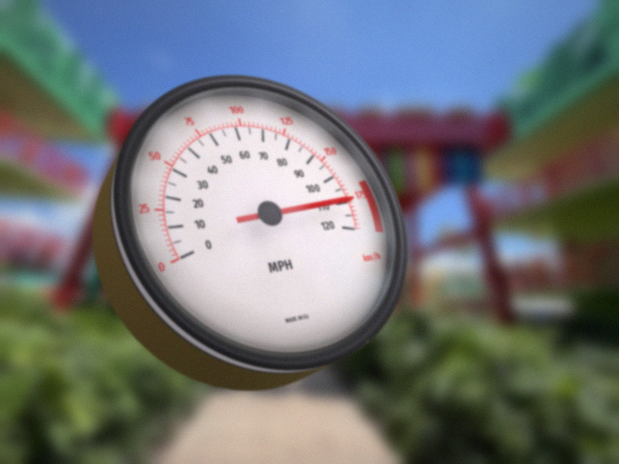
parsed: 110 mph
